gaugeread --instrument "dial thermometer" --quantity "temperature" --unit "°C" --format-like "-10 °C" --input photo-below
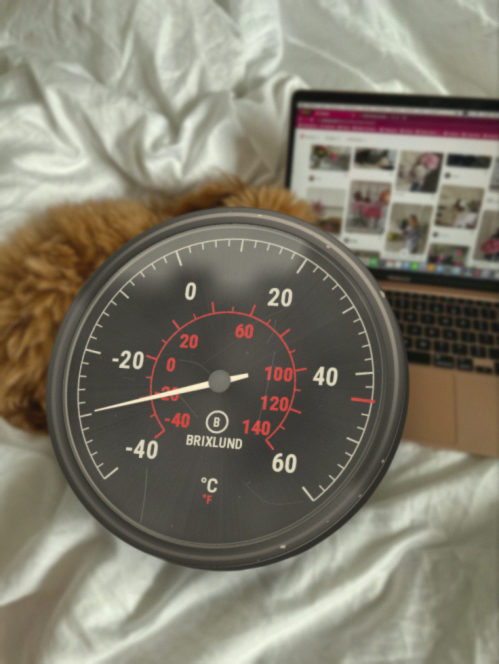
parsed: -30 °C
